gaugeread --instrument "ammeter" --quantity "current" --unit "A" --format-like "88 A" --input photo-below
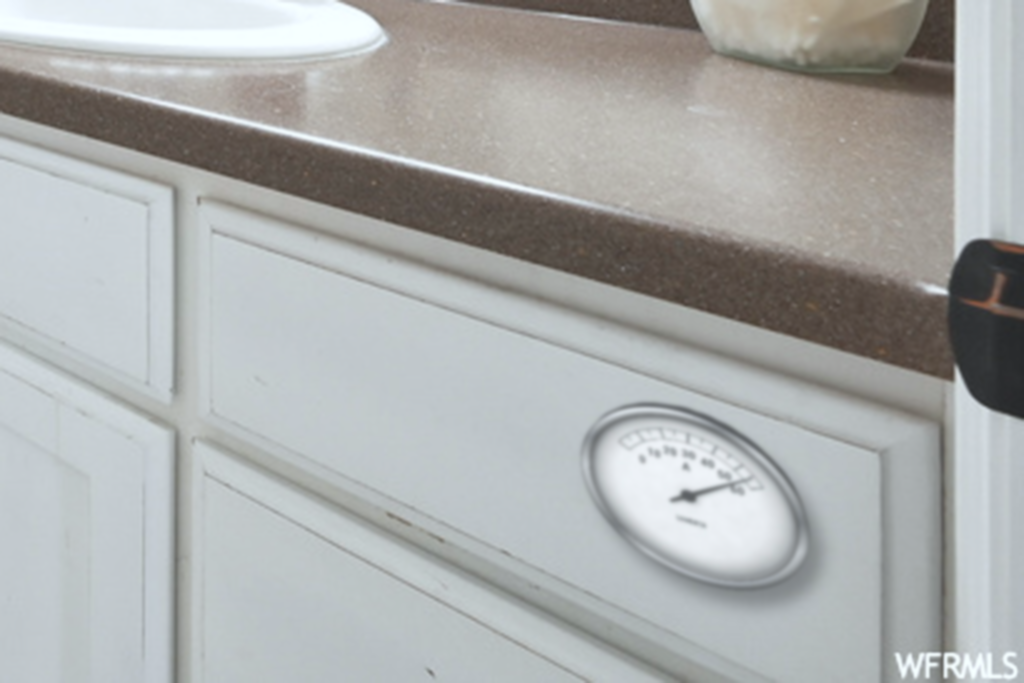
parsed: 55 A
